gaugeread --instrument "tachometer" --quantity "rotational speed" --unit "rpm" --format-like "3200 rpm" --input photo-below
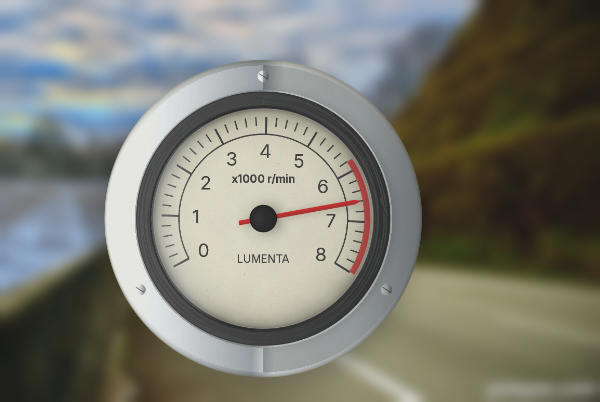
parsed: 6600 rpm
